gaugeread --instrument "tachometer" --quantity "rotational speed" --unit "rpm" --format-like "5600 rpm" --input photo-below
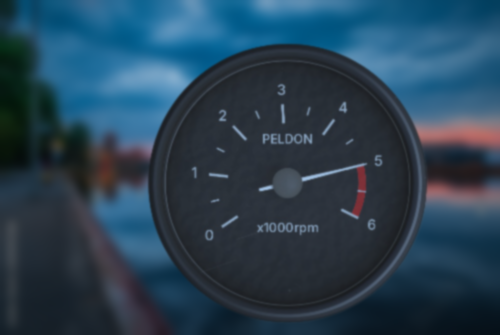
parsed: 5000 rpm
